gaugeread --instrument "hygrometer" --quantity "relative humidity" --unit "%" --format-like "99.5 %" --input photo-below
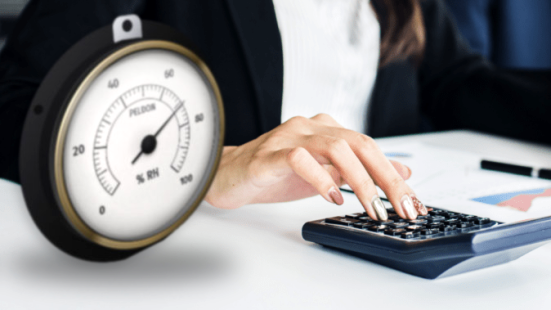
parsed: 70 %
